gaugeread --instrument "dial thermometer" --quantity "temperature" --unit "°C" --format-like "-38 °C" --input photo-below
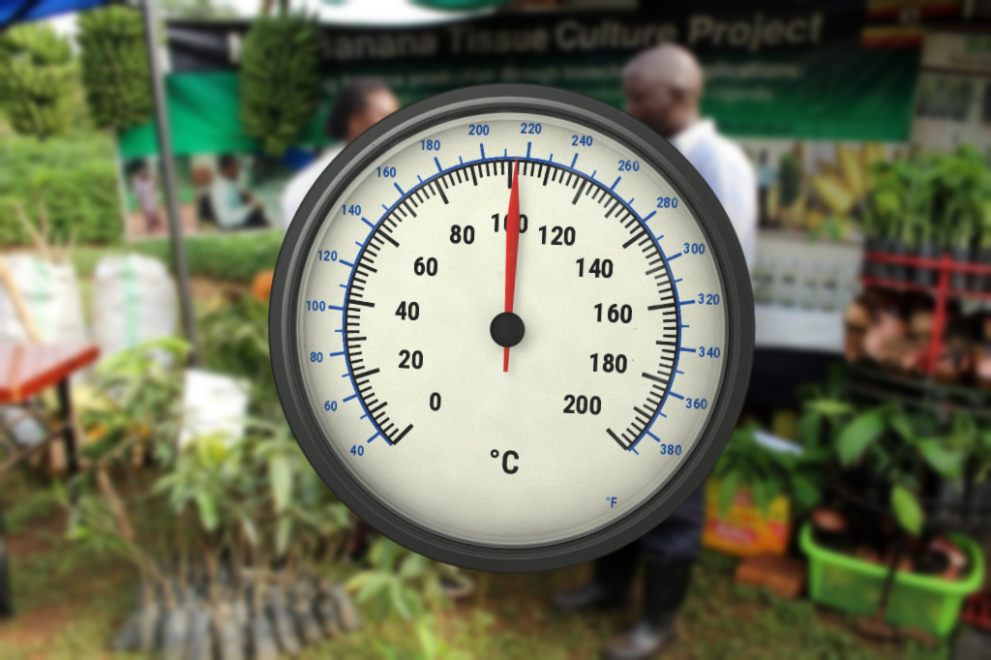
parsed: 102 °C
